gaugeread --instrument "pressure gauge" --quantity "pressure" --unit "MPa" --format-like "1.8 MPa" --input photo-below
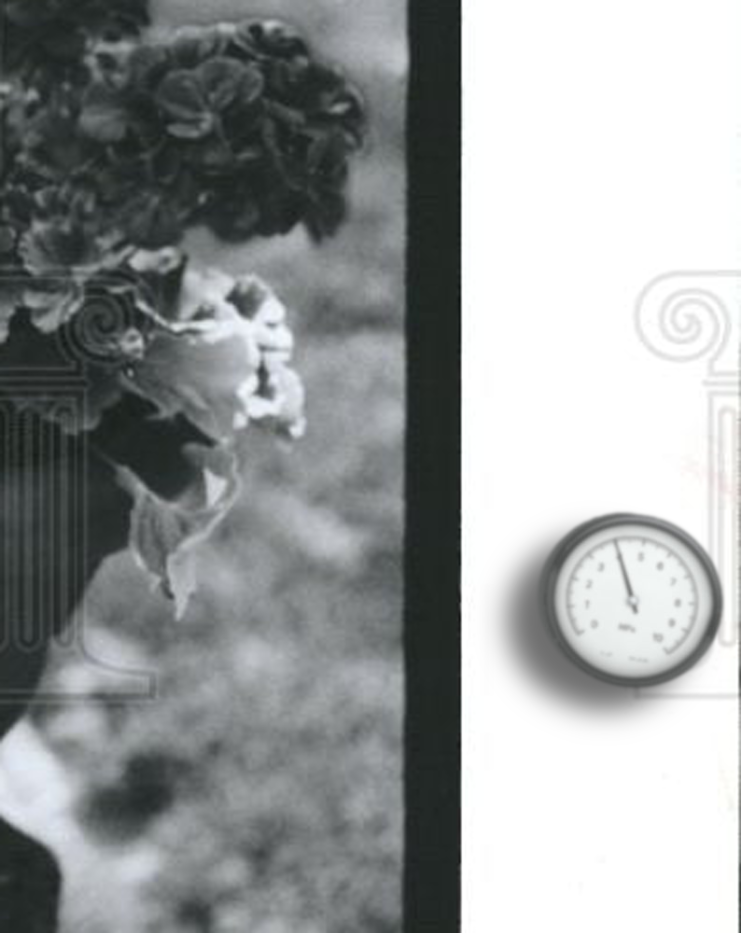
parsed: 4 MPa
